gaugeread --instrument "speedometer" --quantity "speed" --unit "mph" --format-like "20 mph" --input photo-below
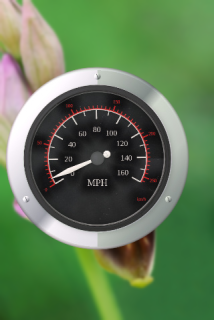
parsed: 5 mph
